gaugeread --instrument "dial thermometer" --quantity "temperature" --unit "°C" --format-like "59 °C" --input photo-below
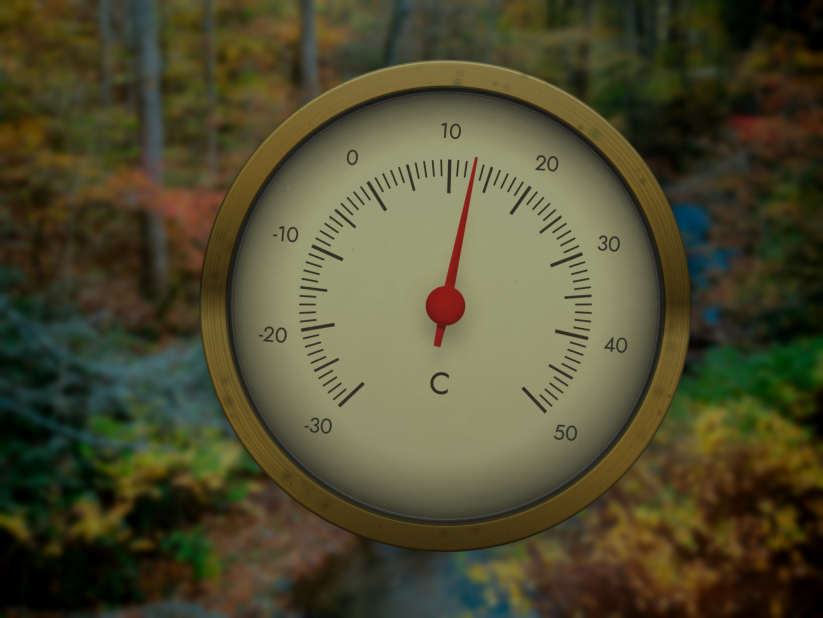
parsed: 13 °C
